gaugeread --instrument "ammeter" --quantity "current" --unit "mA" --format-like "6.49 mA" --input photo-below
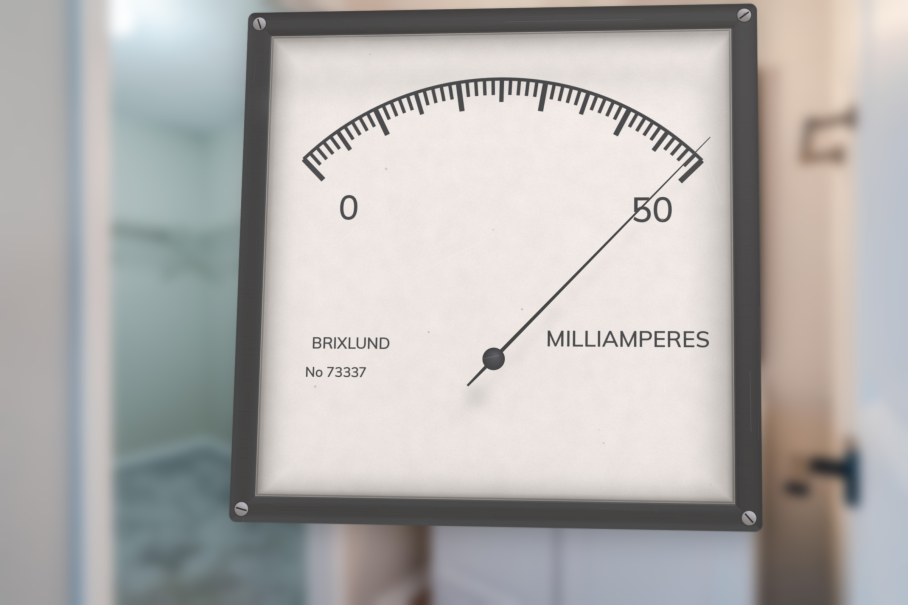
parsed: 49 mA
